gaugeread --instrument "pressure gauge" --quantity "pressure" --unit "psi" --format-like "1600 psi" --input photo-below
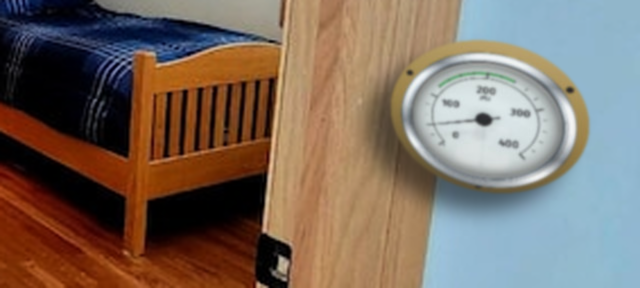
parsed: 40 psi
